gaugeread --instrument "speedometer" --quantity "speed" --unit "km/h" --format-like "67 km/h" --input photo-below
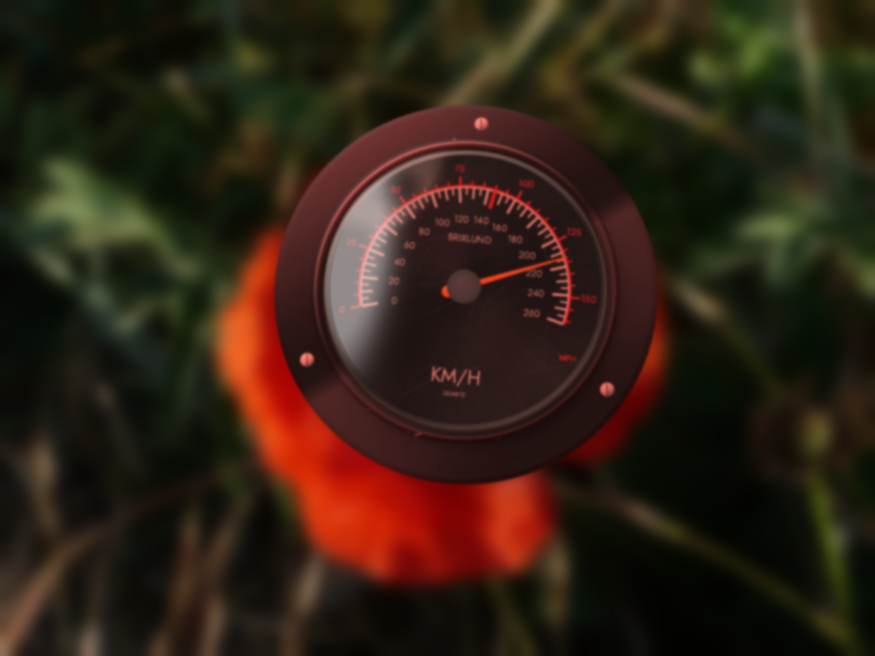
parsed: 215 km/h
